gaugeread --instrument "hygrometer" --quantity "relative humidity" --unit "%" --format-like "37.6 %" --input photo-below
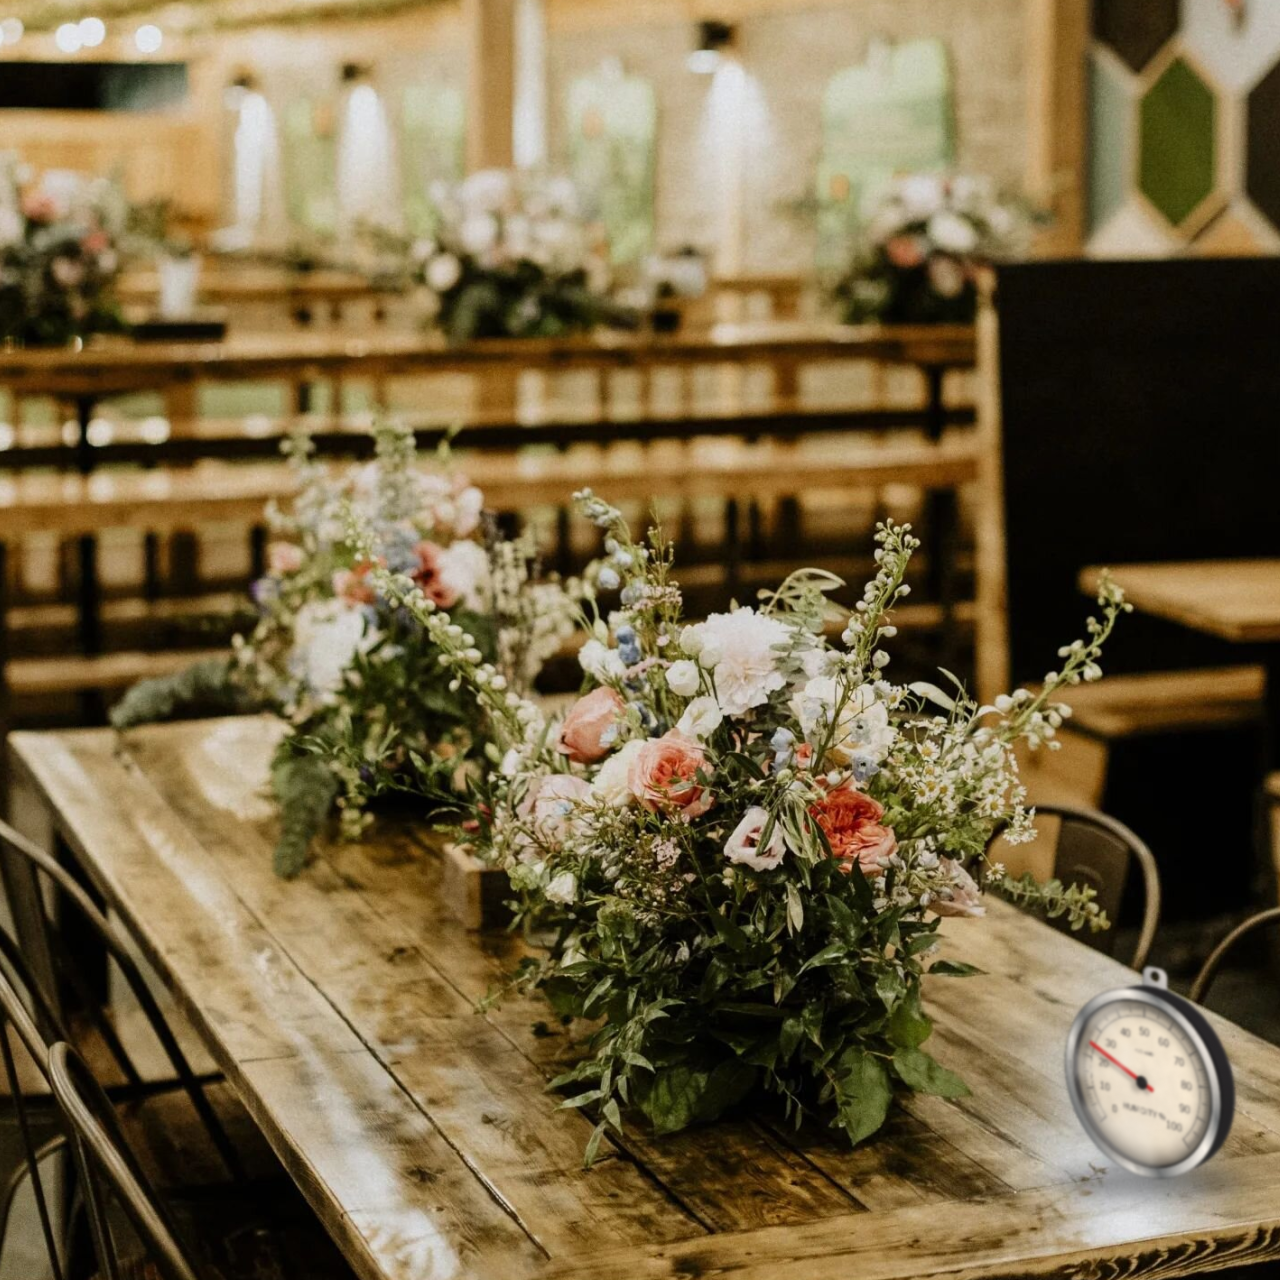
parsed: 25 %
